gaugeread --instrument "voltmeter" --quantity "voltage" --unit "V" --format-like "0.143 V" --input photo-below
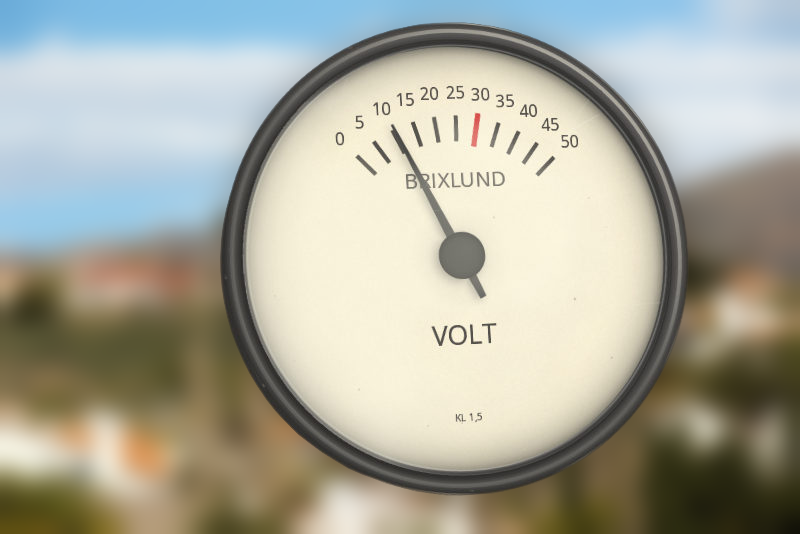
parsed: 10 V
